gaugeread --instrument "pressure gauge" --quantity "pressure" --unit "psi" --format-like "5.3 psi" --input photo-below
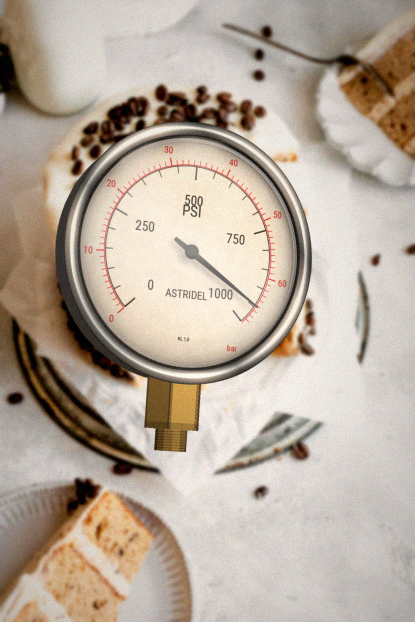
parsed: 950 psi
